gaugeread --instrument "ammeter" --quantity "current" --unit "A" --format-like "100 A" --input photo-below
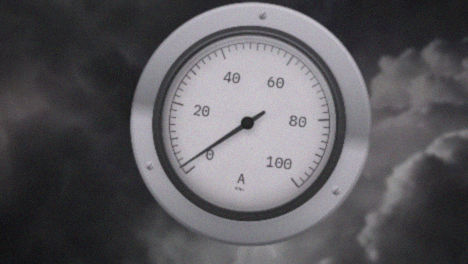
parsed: 2 A
